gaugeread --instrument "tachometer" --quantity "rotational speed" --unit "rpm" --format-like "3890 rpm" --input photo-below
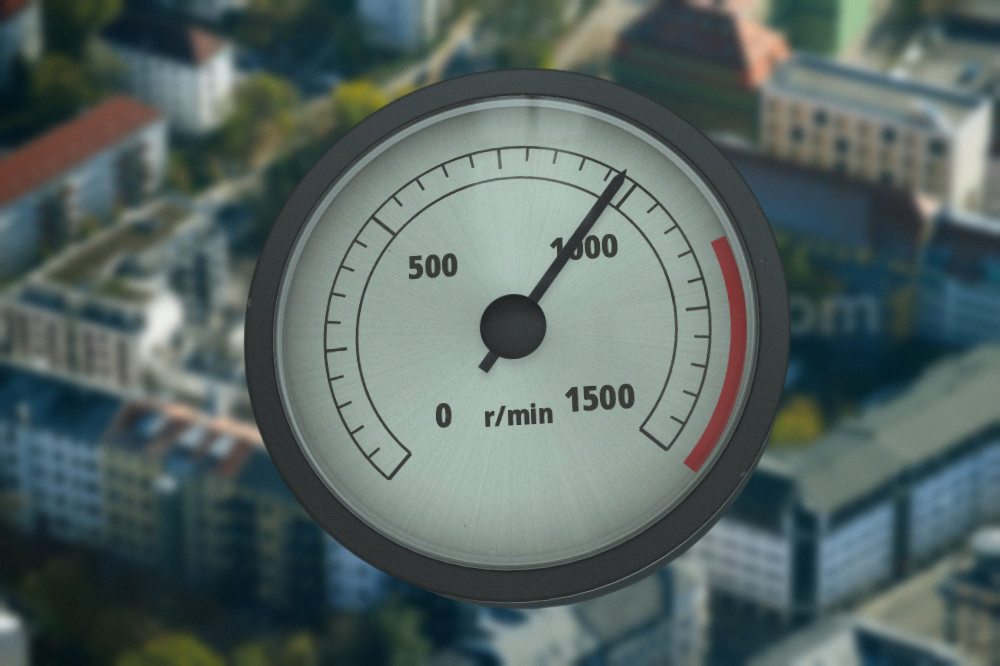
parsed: 975 rpm
